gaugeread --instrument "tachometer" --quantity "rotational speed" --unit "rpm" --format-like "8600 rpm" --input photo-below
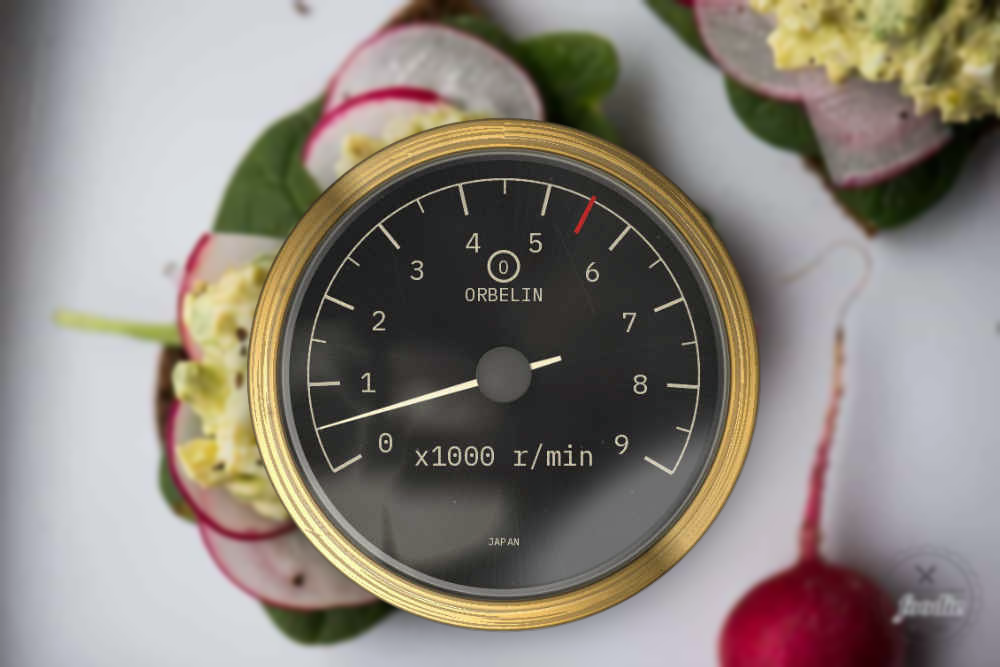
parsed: 500 rpm
